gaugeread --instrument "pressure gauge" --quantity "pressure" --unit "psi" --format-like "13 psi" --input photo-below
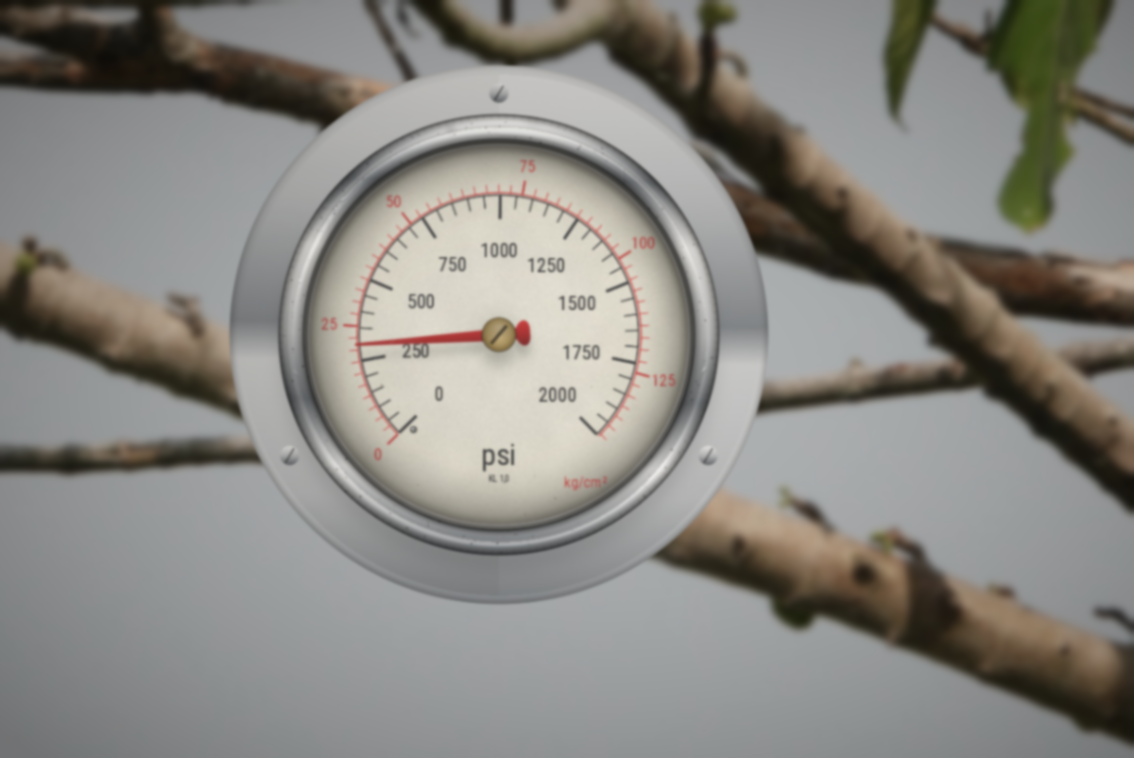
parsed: 300 psi
